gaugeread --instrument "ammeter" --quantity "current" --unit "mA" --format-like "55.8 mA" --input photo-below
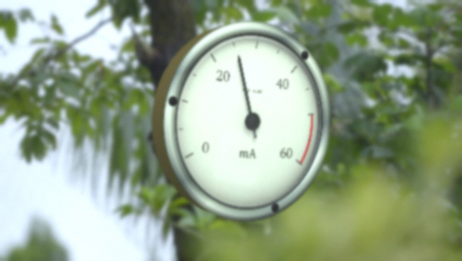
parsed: 25 mA
